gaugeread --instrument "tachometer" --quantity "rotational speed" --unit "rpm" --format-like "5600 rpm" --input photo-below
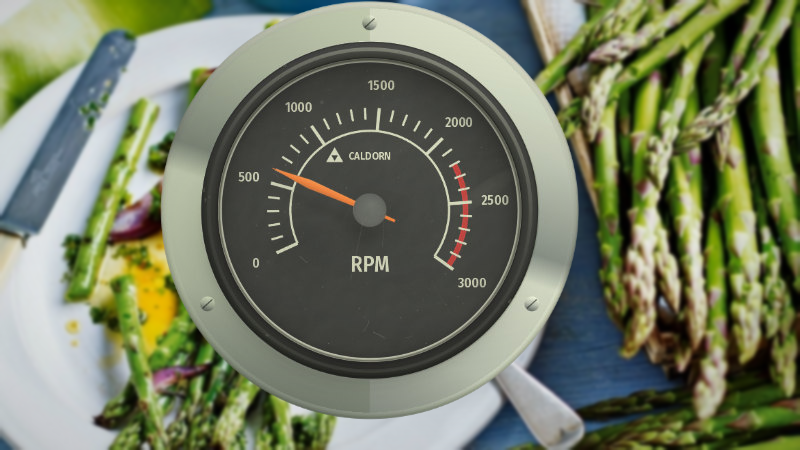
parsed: 600 rpm
